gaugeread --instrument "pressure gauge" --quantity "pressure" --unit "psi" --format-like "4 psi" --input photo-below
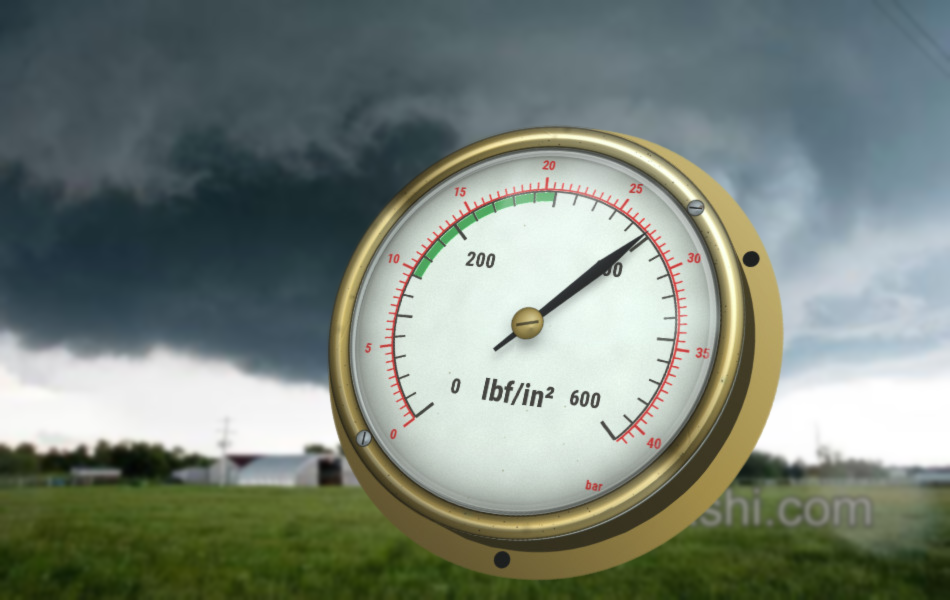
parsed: 400 psi
